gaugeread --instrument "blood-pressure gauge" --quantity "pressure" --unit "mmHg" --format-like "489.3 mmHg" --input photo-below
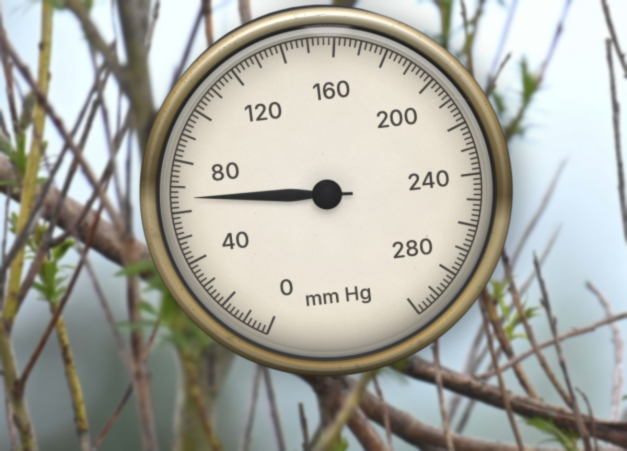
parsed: 66 mmHg
